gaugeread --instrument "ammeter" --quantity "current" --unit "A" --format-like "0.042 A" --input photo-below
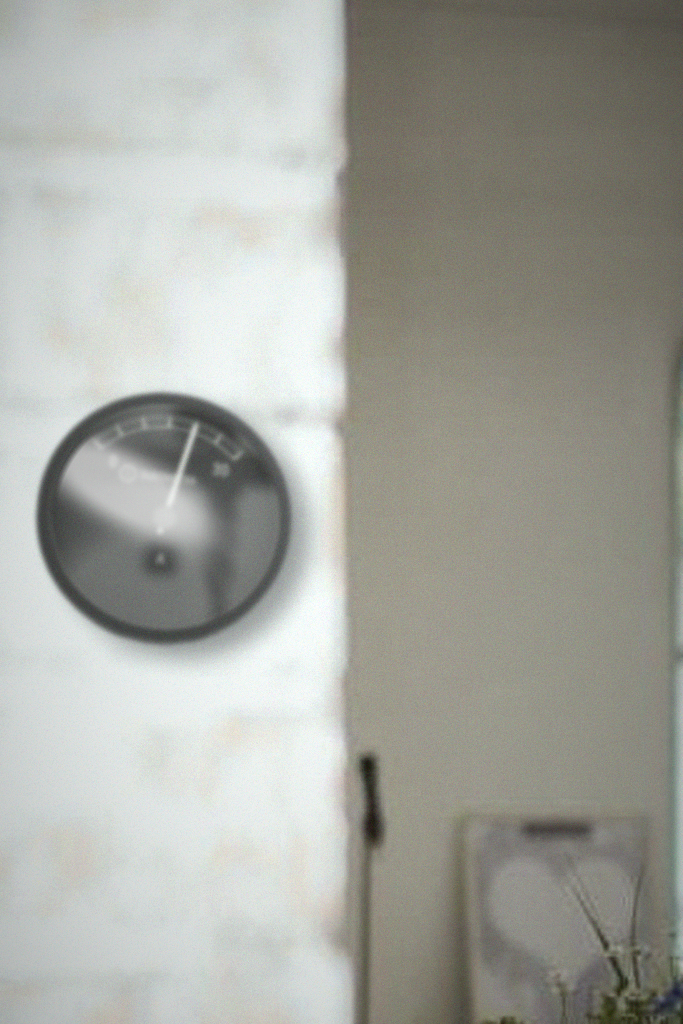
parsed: 20 A
